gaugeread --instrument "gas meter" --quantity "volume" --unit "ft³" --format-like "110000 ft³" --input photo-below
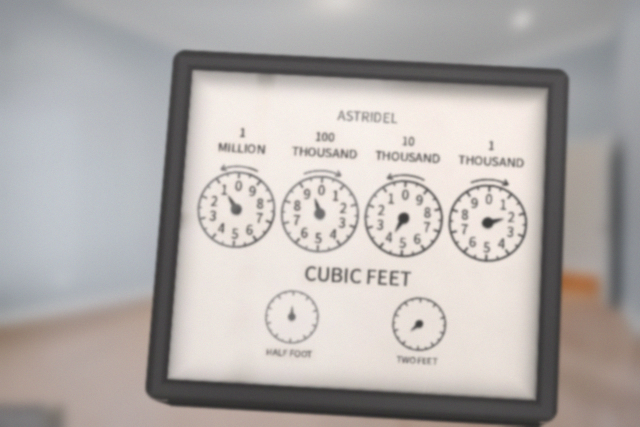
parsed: 94200 ft³
